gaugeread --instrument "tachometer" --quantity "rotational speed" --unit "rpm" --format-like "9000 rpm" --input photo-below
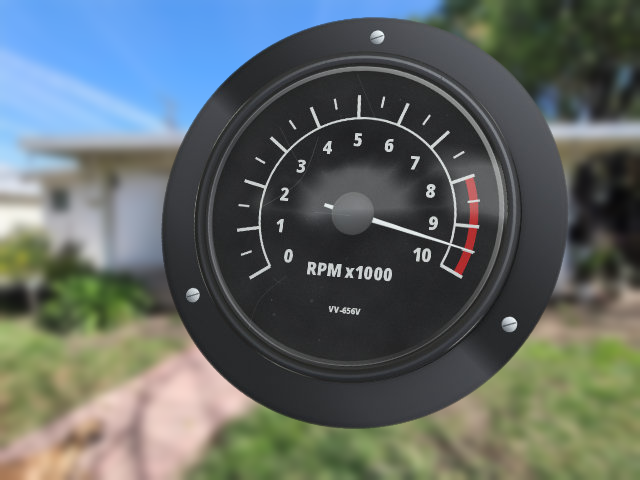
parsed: 9500 rpm
